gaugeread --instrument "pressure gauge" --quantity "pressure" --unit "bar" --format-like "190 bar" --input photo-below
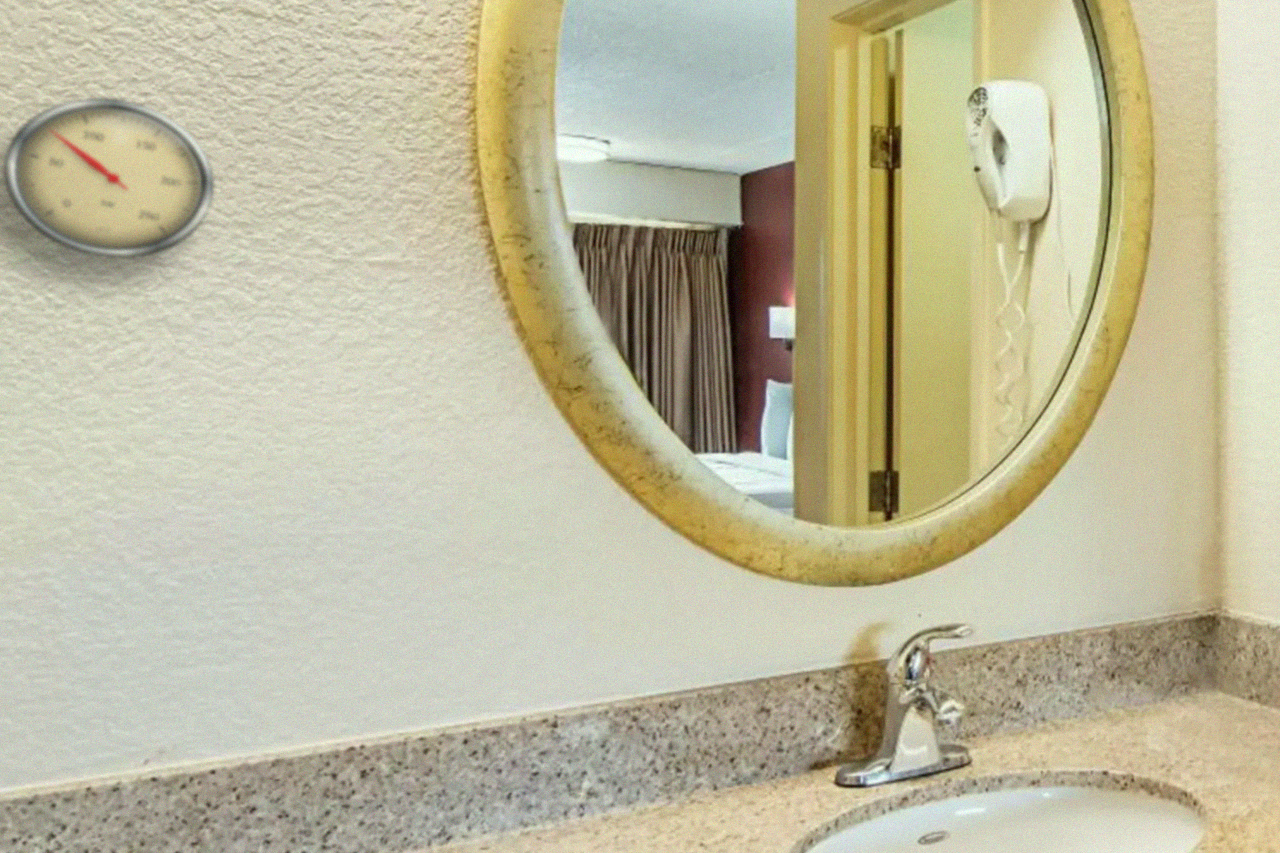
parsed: 75 bar
